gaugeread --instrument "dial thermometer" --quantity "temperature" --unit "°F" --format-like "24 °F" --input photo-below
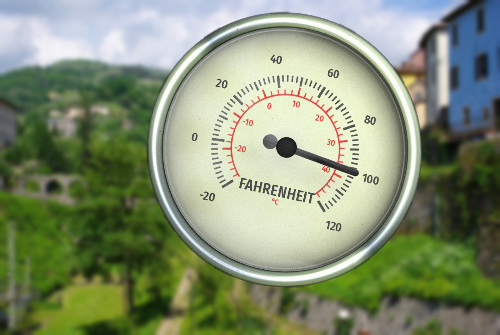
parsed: 100 °F
